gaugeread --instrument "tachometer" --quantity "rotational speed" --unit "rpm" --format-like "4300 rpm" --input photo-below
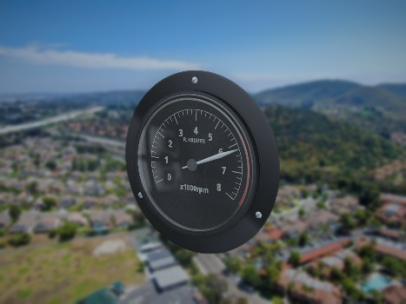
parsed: 6200 rpm
